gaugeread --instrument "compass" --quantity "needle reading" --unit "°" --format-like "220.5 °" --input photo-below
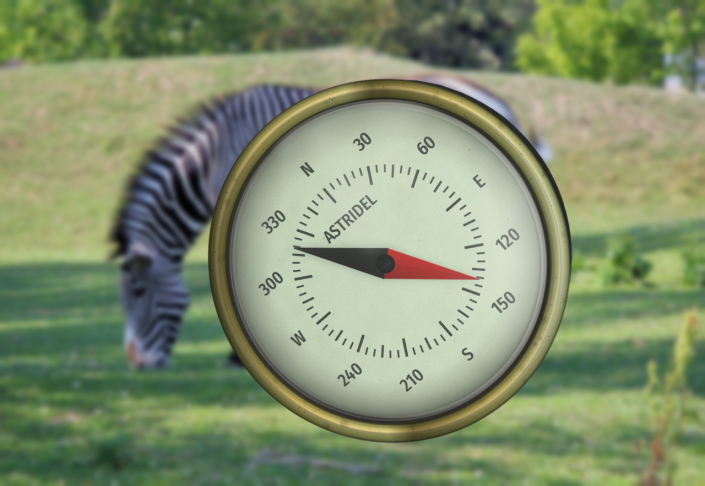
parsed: 140 °
